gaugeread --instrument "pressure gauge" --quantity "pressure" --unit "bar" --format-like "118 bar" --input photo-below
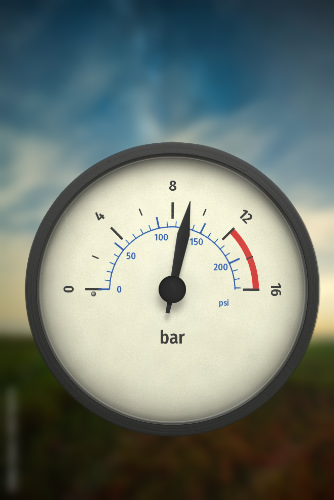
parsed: 9 bar
